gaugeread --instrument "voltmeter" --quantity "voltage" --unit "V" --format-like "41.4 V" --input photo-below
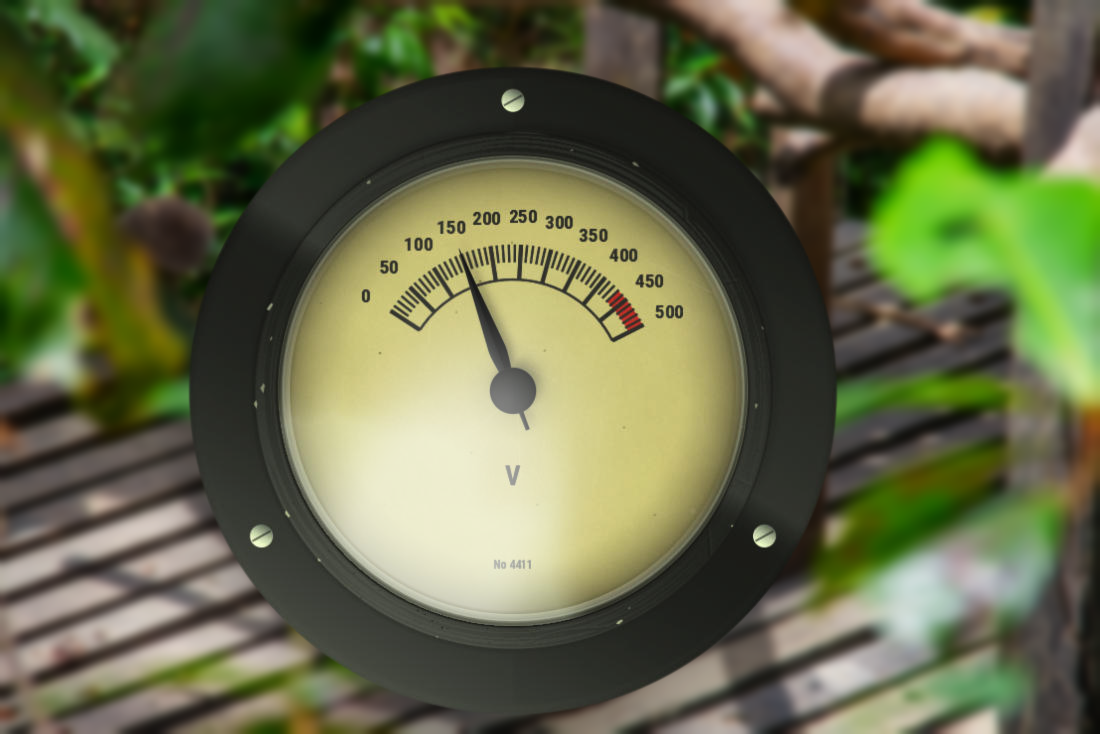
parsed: 150 V
